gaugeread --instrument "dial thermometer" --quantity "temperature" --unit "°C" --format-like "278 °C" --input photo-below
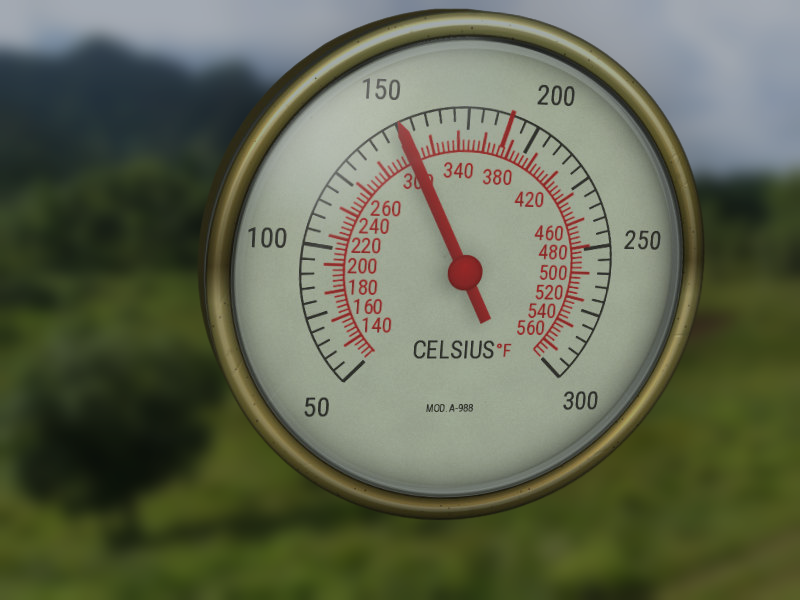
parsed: 150 °C
